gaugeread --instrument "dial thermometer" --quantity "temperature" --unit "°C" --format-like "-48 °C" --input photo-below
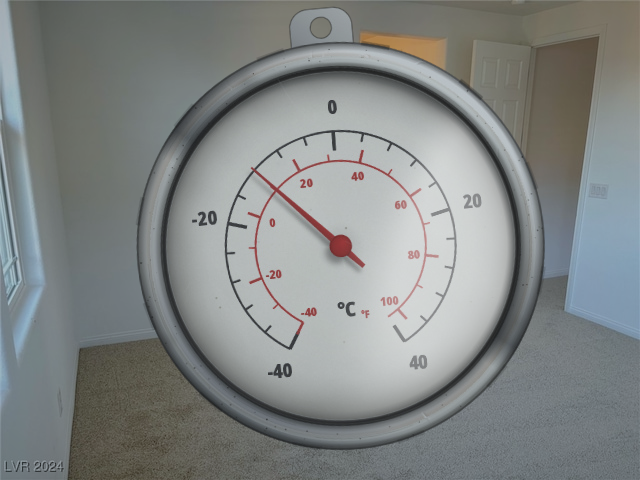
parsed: -12 °C
